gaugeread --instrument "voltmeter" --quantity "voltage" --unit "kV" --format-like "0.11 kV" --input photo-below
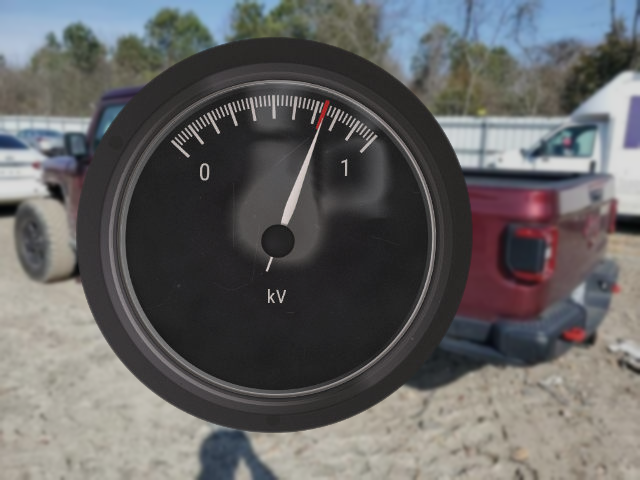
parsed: 0.74 kV
